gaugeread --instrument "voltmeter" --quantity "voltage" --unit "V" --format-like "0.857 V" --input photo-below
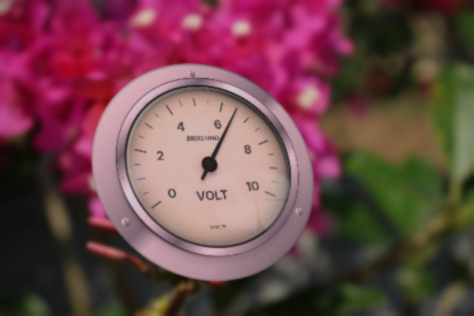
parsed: 6.5 V
